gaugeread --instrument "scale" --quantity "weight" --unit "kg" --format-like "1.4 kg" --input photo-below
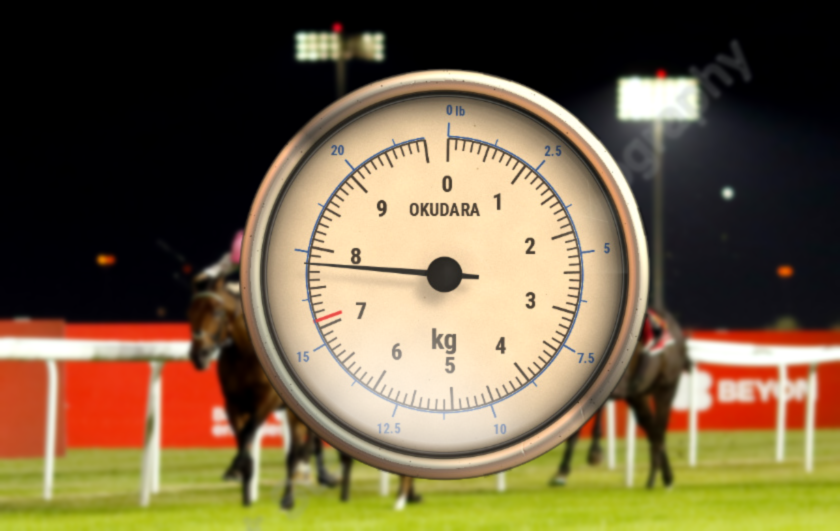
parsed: 7.8 kg
